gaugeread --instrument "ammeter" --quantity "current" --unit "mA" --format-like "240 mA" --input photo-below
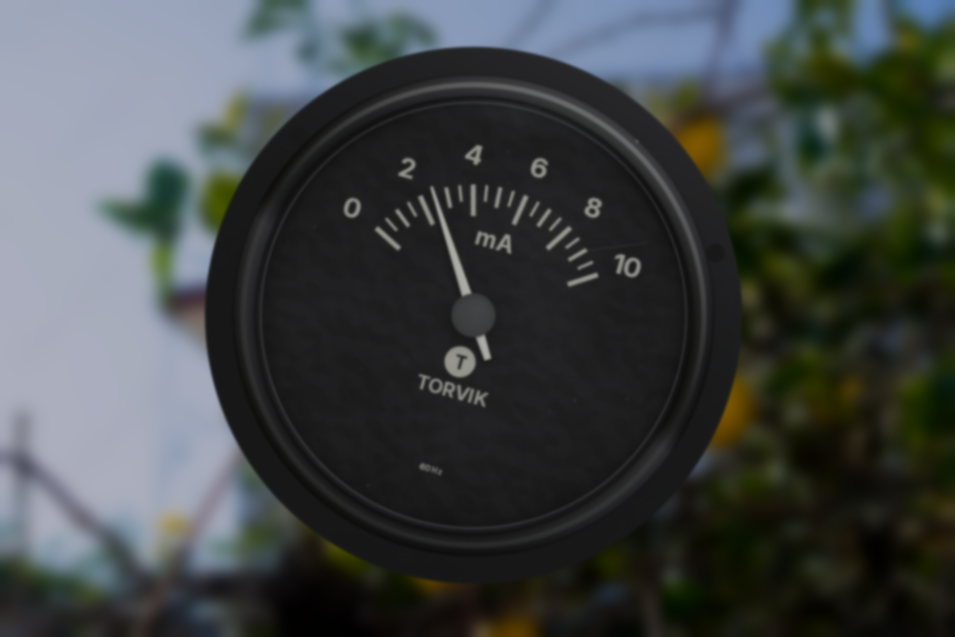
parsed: 2.5 mA
